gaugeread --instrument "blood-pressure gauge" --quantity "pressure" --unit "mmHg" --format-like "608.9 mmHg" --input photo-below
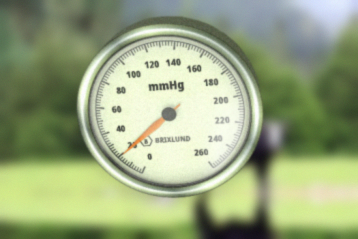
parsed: 20 mmHg
